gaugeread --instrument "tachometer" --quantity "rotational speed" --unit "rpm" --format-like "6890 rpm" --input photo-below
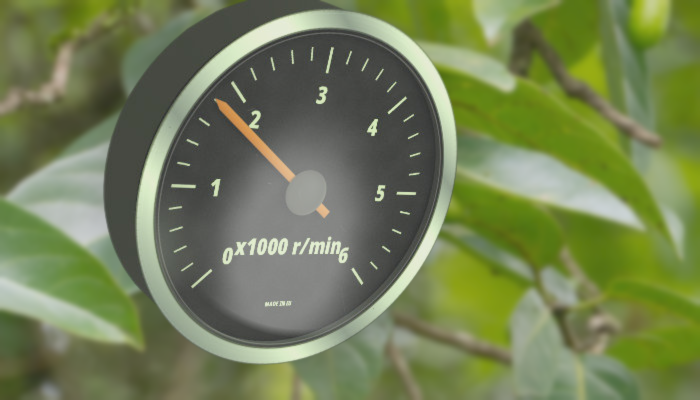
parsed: 1800 rpm
